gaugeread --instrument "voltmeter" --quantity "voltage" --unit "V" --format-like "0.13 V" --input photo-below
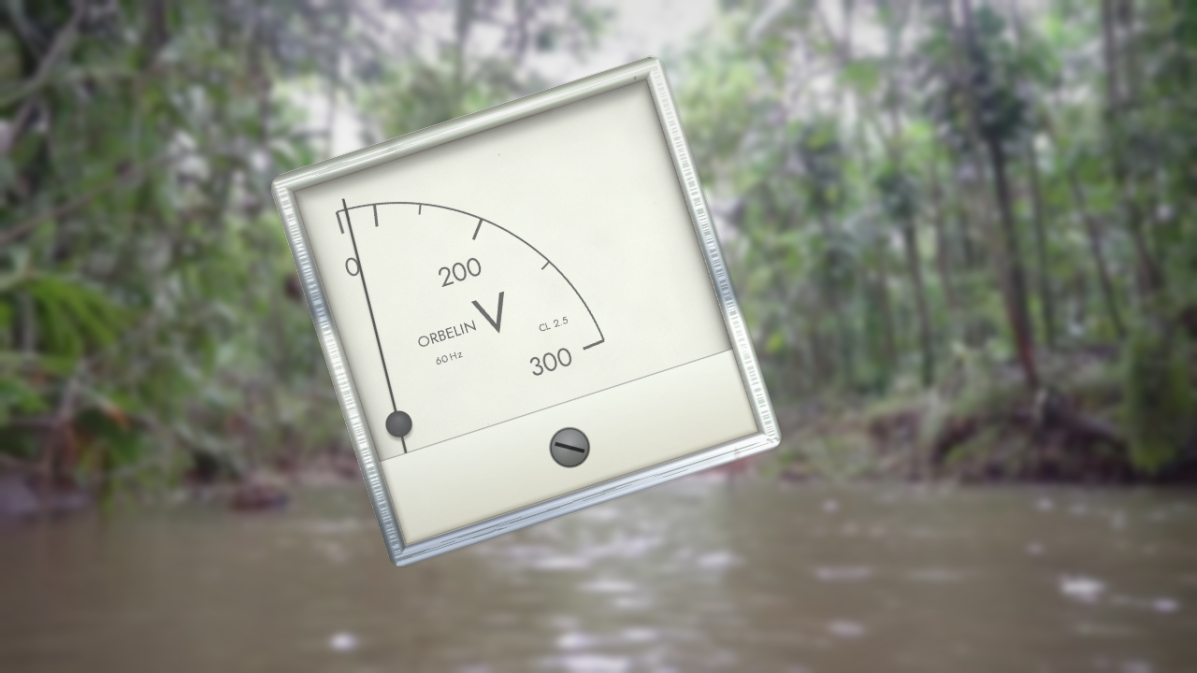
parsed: 50 V
